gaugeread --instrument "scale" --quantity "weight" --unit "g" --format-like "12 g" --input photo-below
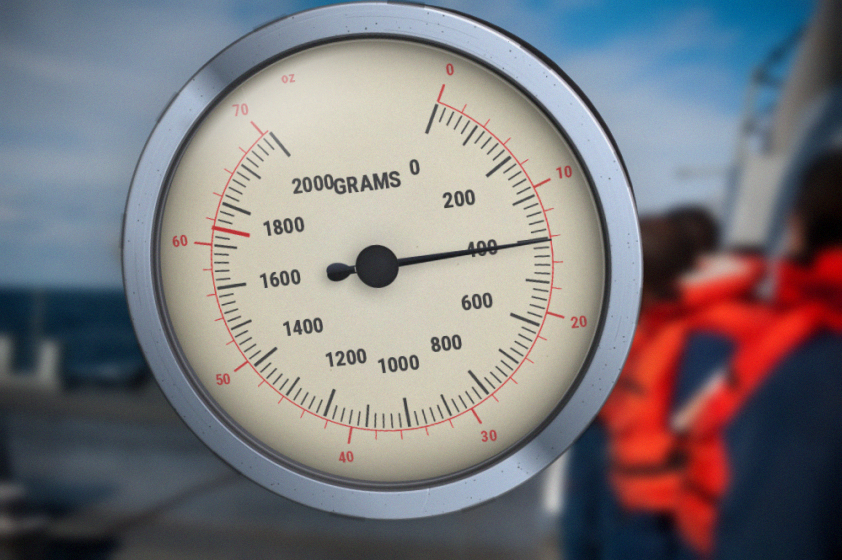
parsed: 400 g
